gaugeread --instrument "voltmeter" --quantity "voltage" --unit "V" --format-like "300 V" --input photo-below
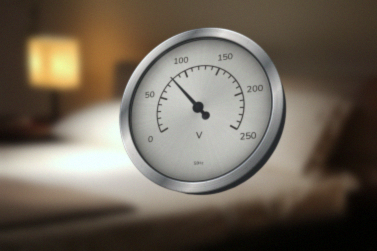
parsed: 80 V
